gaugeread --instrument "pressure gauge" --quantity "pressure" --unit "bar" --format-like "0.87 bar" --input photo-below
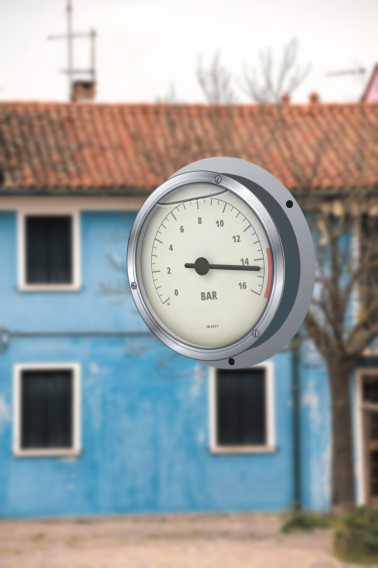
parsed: 14.5 bar
